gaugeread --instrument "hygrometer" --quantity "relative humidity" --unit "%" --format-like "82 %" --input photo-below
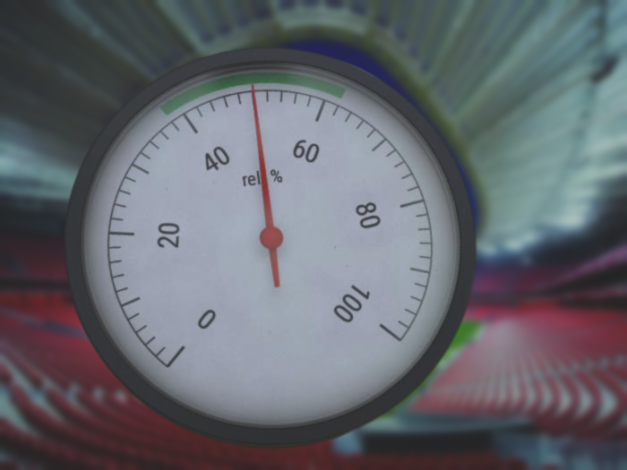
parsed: 50 %
